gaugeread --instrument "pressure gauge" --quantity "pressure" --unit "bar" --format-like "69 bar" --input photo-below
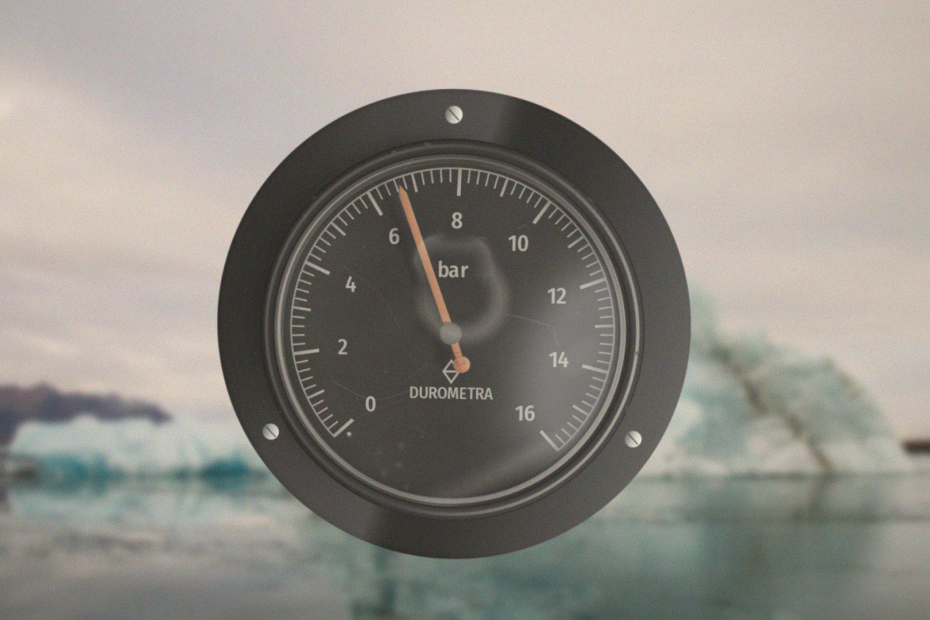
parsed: 6.7 bar
